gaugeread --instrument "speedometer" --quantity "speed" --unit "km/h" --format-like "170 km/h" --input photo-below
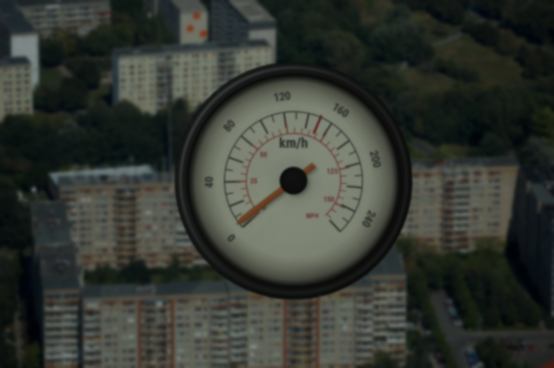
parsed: 5 km/h
